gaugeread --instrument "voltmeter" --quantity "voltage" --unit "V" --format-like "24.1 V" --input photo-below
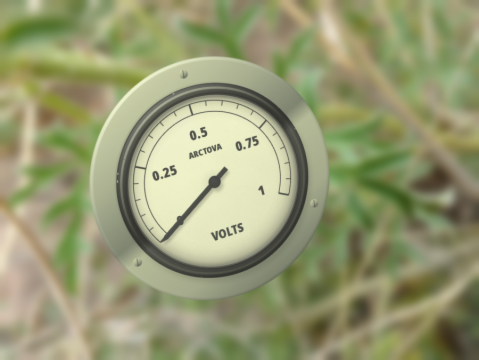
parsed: 0 V
